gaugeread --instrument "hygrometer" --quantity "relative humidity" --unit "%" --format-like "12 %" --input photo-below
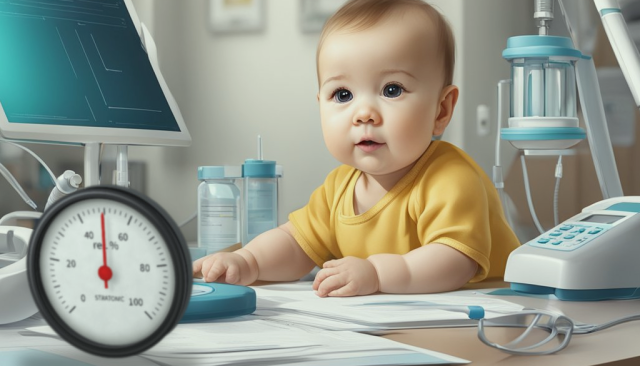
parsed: 50 %
